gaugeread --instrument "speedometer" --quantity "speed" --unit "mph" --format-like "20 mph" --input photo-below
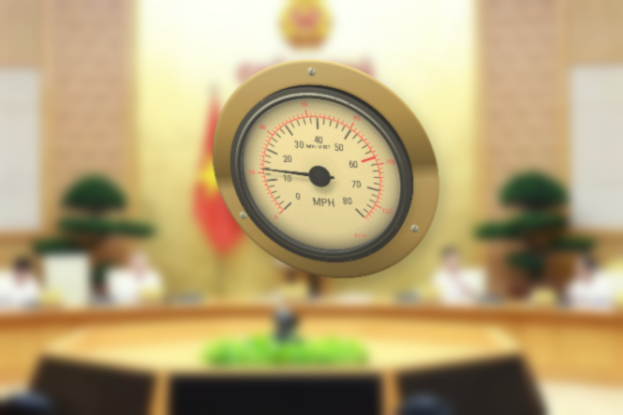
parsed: 14 mph
